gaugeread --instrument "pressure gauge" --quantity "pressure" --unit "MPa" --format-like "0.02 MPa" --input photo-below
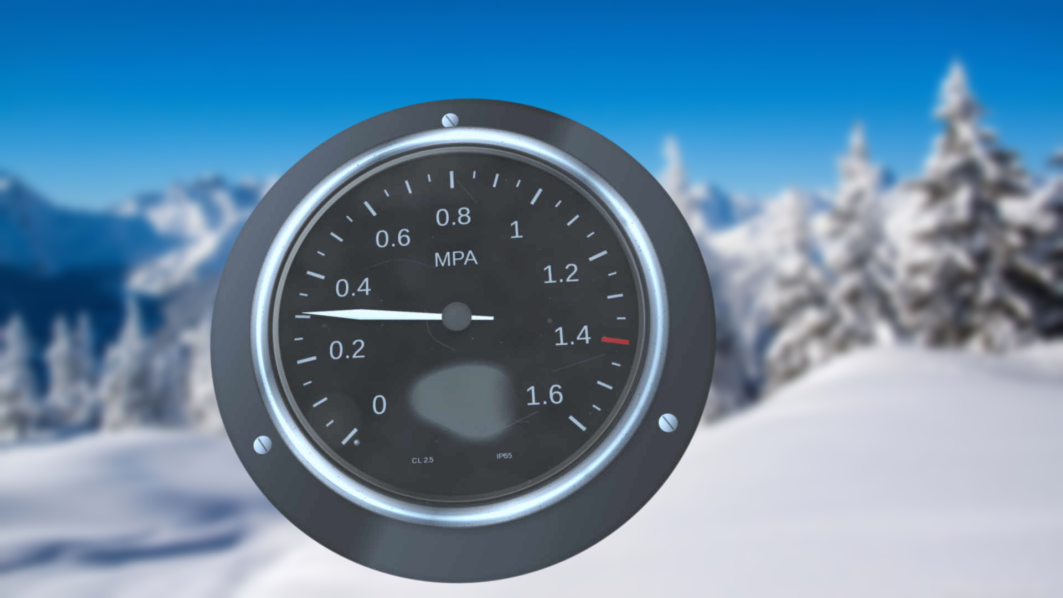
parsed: 0.3 MPa
